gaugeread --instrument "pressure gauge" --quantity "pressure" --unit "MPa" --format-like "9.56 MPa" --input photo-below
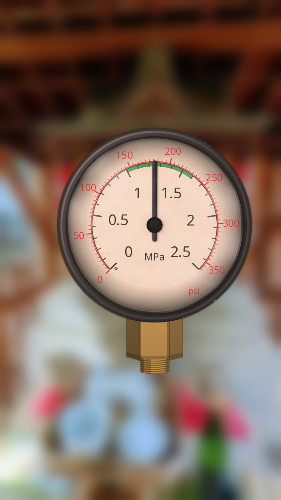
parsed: 1.25 MPa
